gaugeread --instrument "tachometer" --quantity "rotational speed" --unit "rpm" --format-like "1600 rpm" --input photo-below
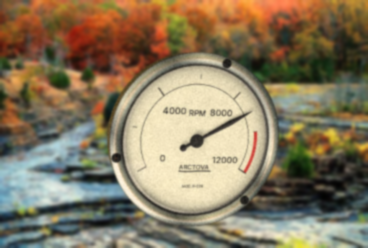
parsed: 9000 rpm
